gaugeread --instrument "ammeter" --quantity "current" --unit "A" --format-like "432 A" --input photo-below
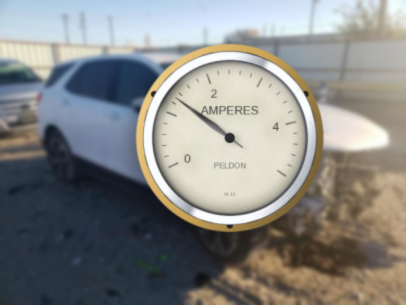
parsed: 1.3 A
